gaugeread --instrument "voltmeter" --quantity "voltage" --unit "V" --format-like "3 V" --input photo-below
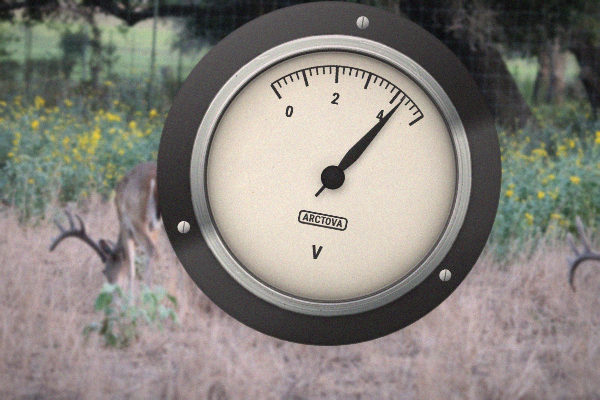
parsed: 4.2 V
